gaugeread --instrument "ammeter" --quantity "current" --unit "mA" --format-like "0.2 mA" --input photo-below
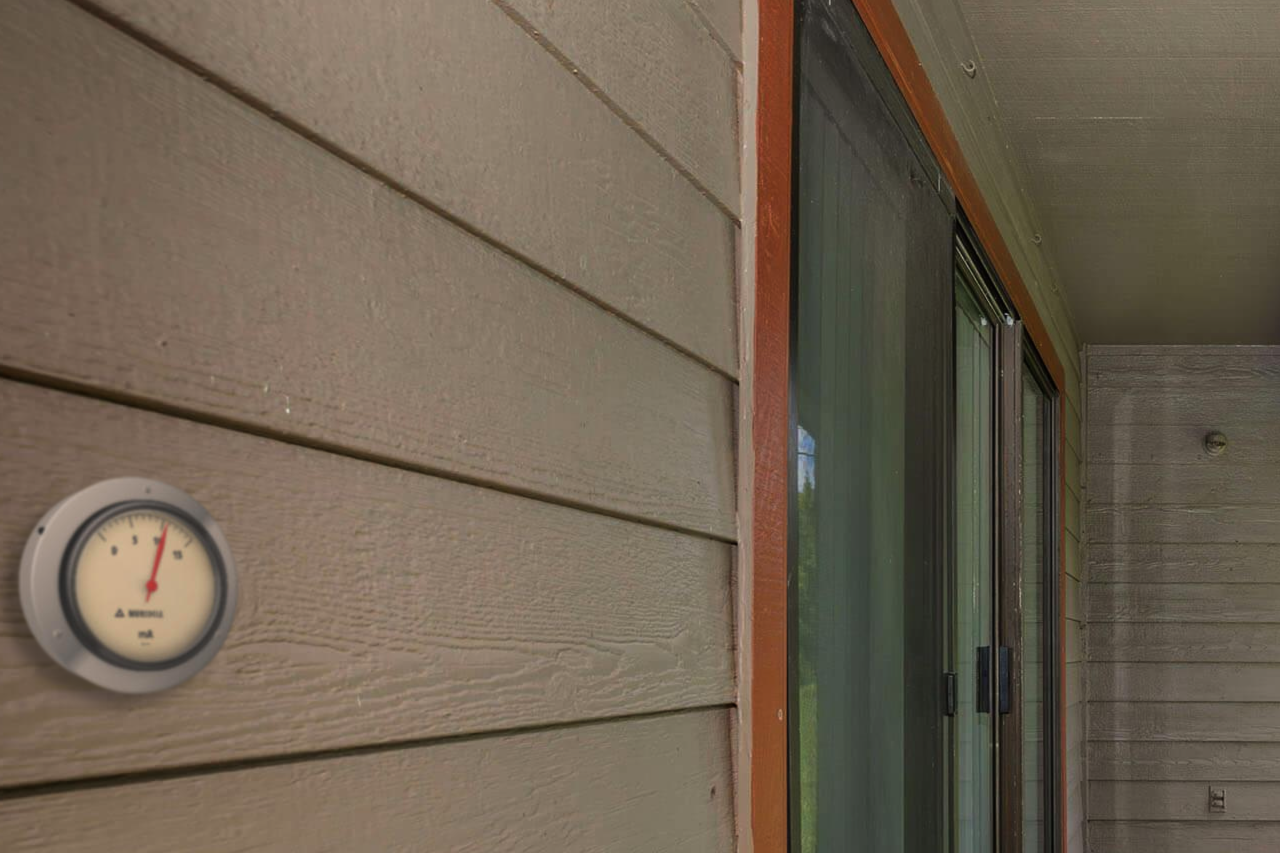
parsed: 10 mA
